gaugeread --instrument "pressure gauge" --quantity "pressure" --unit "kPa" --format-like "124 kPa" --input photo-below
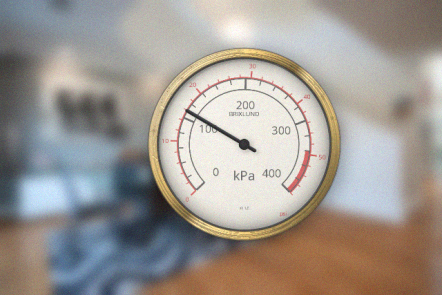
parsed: 110 kPa
